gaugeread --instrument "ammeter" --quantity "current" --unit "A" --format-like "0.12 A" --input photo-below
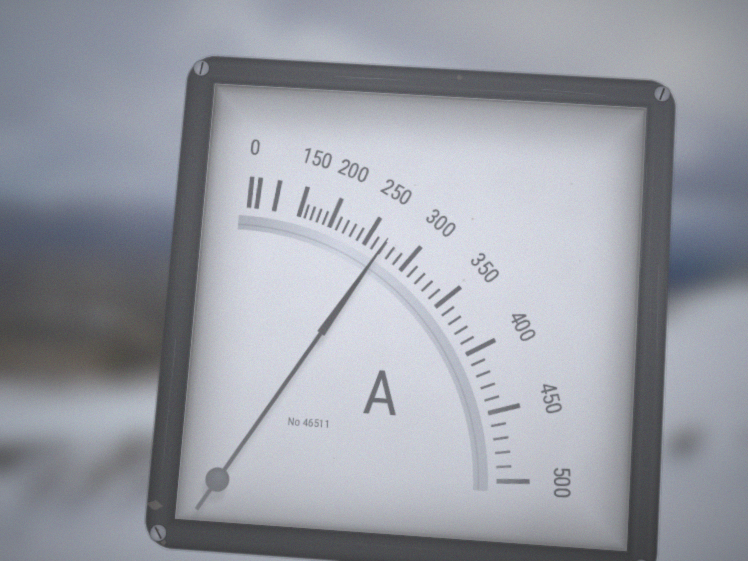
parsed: 270 A
